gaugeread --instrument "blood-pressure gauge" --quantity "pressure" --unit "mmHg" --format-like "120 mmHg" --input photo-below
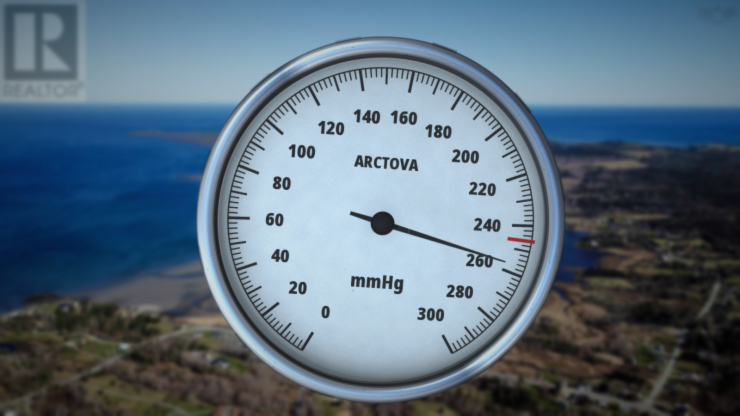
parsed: 256 mmHg
